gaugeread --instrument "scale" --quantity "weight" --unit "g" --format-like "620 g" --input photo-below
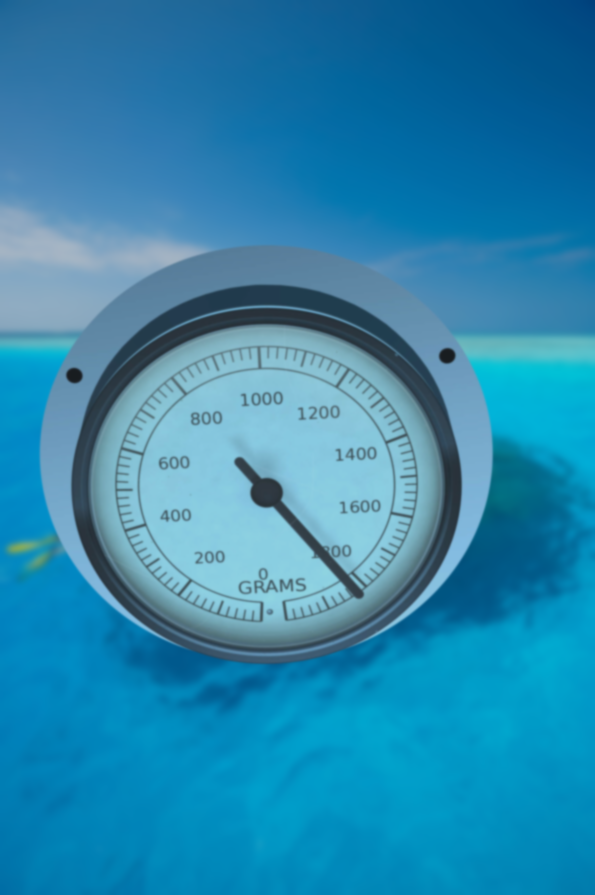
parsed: 1820 g
